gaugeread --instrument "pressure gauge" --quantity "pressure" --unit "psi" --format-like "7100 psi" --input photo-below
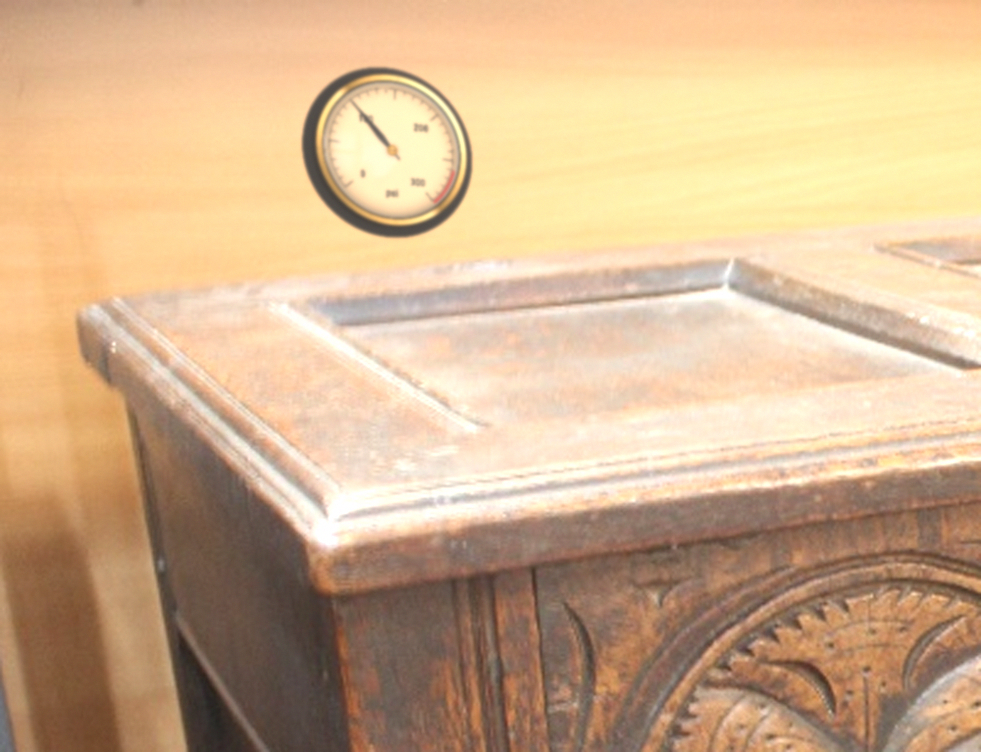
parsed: 100 psi
